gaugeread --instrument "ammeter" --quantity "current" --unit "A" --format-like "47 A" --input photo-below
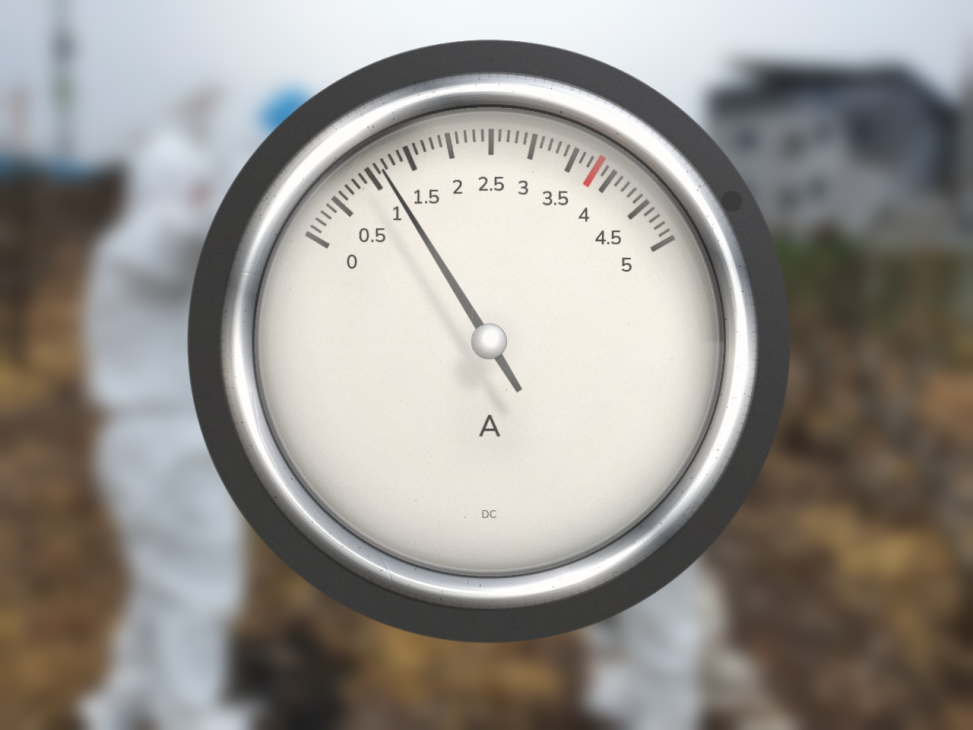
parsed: 1.15 A
